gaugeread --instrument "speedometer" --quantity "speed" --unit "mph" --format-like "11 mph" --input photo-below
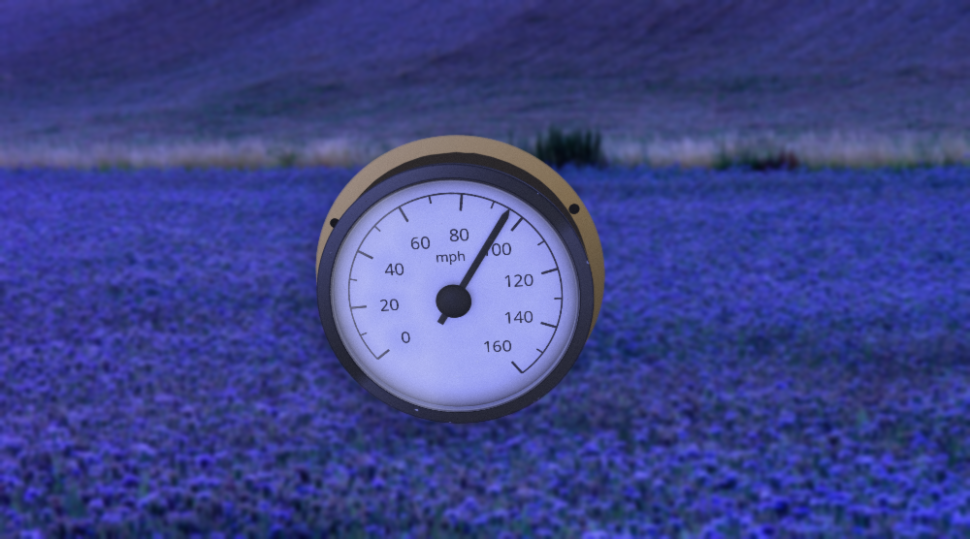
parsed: 95 mph
